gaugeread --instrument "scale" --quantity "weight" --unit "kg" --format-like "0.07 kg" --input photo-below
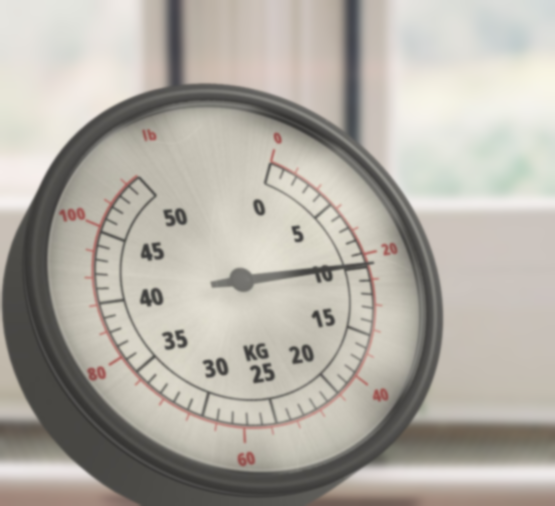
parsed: 10 kg
